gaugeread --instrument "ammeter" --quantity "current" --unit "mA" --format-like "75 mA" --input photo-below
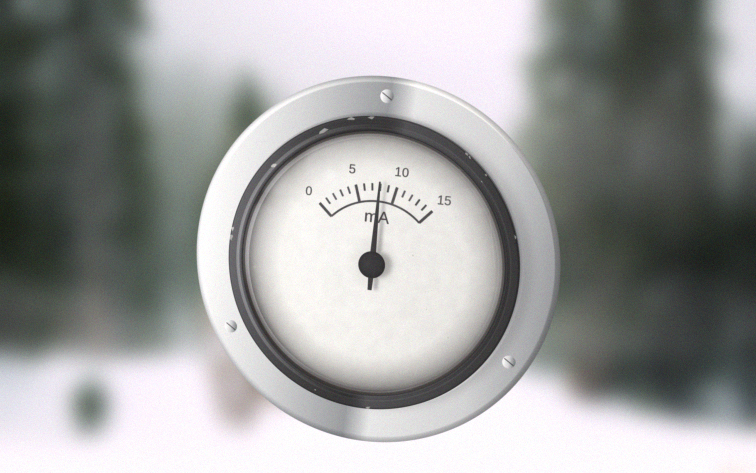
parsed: 8 mA
